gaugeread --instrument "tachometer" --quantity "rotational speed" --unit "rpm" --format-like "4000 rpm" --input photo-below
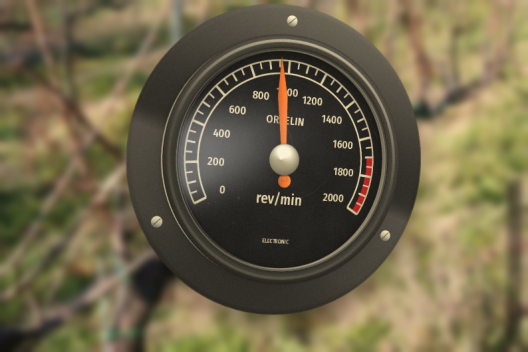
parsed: 950 rpm
